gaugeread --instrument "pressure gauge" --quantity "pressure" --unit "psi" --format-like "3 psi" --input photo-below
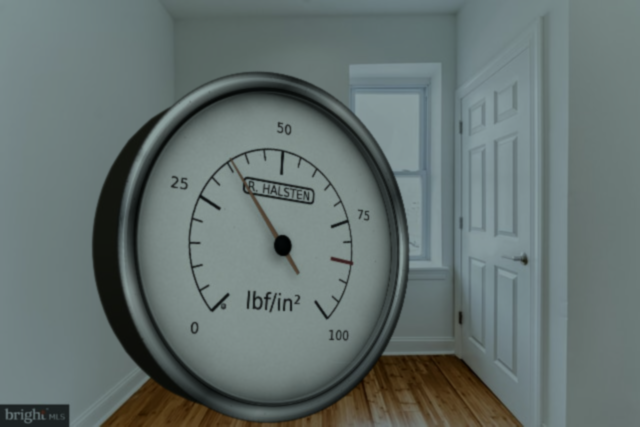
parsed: 35 psi
